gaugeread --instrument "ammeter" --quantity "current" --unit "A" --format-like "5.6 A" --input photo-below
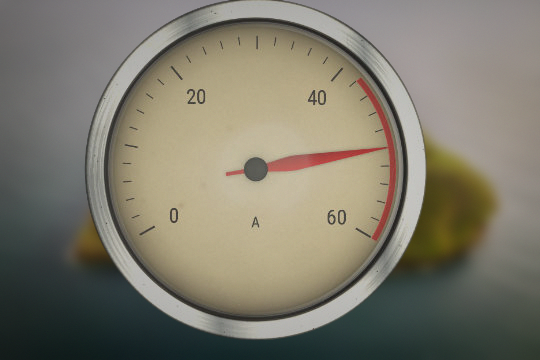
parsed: 50 A
